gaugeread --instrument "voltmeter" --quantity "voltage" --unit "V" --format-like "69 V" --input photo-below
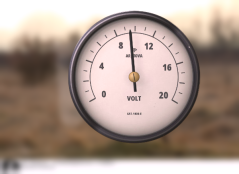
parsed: 9.5 V
